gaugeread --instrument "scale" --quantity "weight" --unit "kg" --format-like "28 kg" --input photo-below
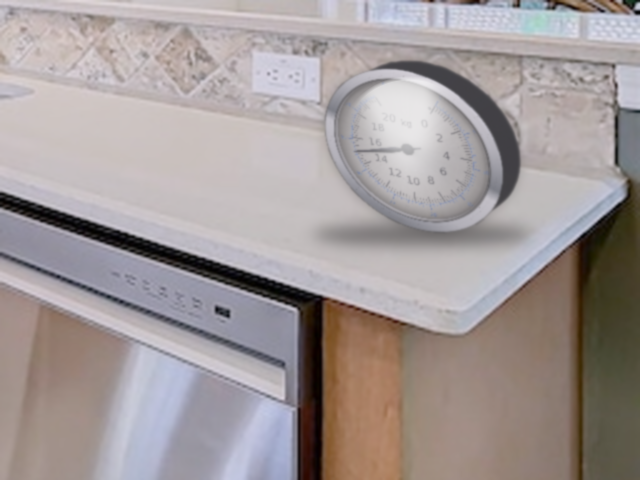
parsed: 15 kg
